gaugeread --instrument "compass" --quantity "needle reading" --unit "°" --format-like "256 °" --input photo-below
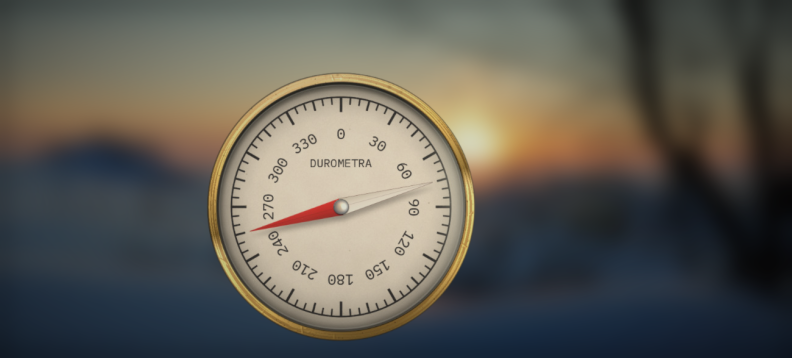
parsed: 255 °
